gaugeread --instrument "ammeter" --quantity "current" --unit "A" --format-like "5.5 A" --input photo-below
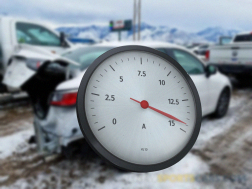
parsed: 14.5 A
